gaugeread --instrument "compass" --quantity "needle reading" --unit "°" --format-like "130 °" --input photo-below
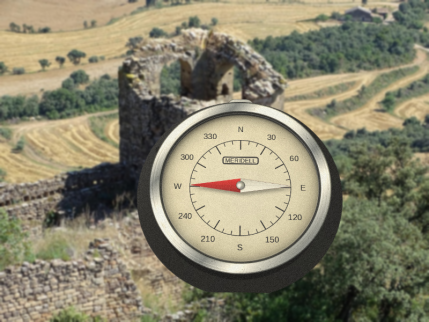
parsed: 270 °
